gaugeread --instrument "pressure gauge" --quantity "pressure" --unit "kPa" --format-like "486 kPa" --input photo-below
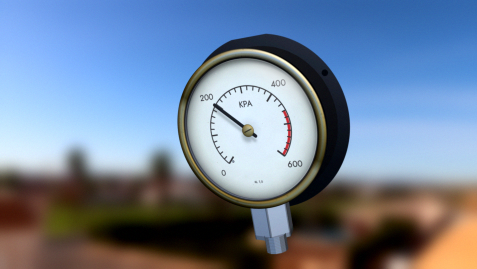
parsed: 200 kPa
